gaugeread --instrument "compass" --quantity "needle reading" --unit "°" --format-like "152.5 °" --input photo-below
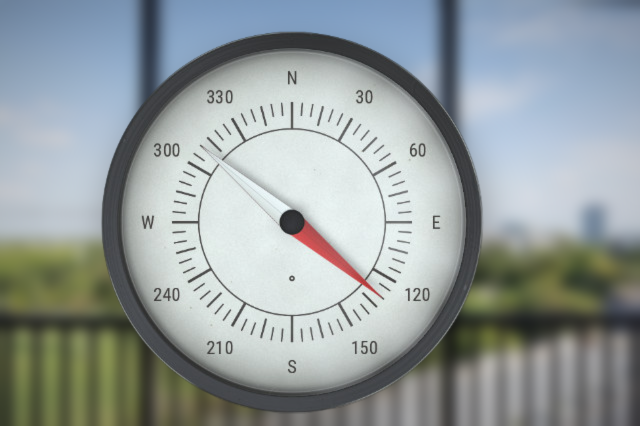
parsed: 130 °
